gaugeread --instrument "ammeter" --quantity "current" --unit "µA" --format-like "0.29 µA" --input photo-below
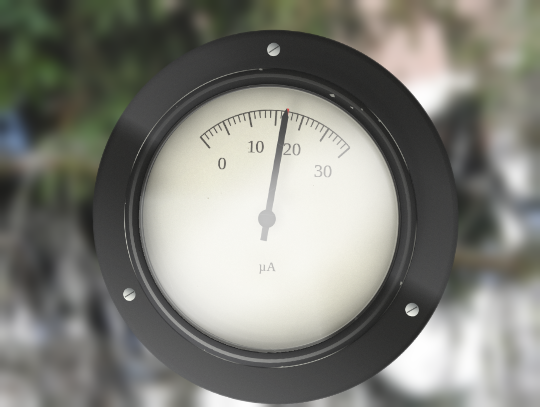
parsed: 17 µA
